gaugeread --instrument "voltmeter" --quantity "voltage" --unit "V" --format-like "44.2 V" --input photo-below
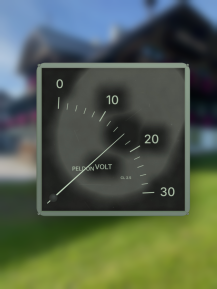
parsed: 16 V
